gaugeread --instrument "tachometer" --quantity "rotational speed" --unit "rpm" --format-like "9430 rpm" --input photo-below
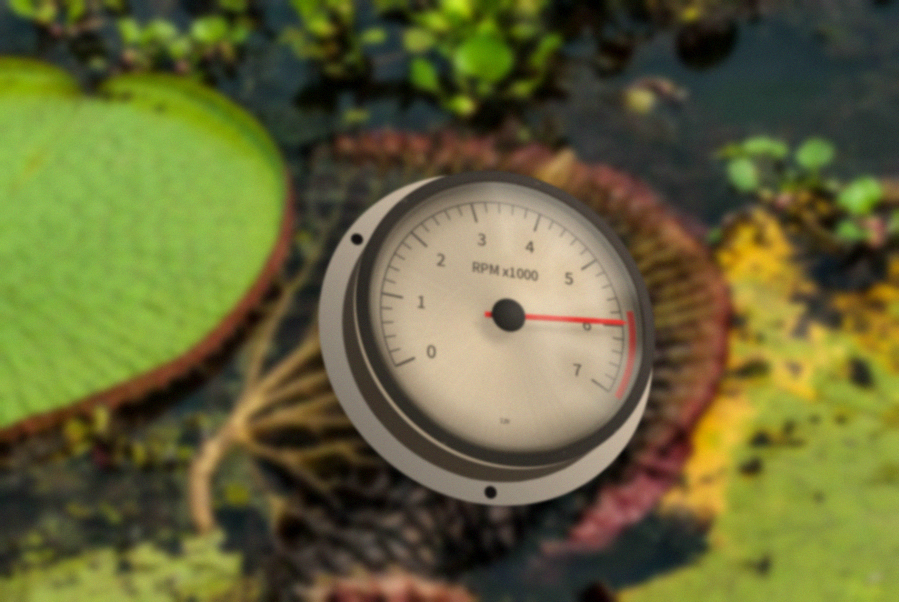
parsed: 6000 rpm
